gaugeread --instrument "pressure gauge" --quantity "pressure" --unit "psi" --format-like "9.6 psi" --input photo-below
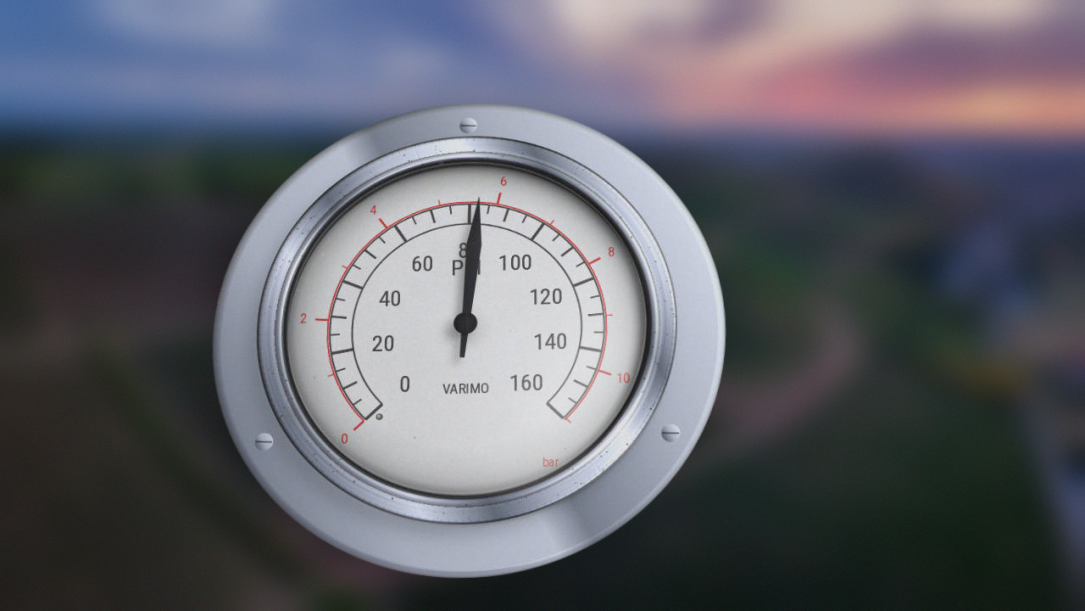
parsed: 82.5 psi
